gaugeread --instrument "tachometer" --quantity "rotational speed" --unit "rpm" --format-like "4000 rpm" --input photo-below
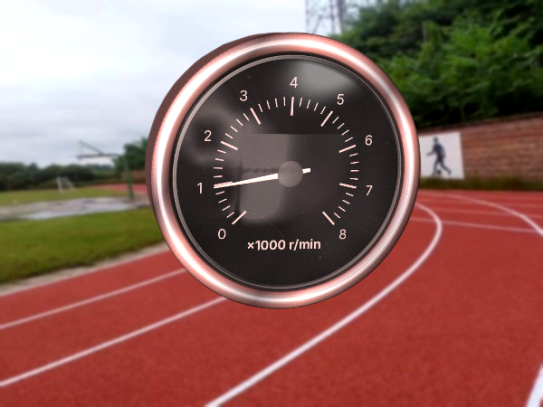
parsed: 1000 rpm
